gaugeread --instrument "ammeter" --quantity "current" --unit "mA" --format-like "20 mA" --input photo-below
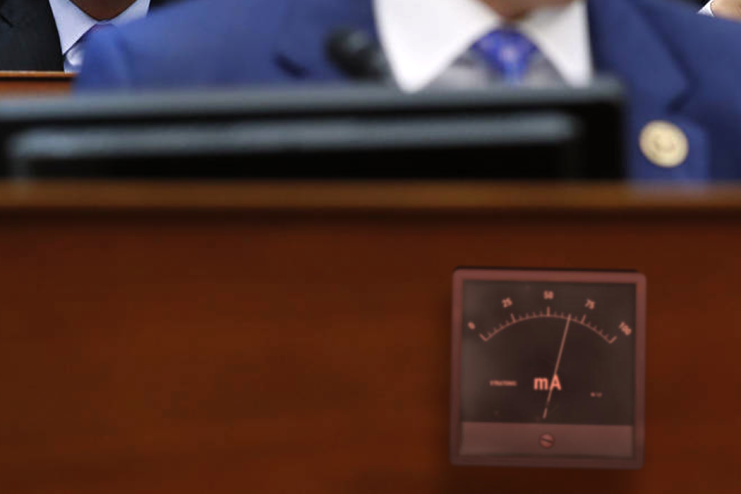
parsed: 65 mA
